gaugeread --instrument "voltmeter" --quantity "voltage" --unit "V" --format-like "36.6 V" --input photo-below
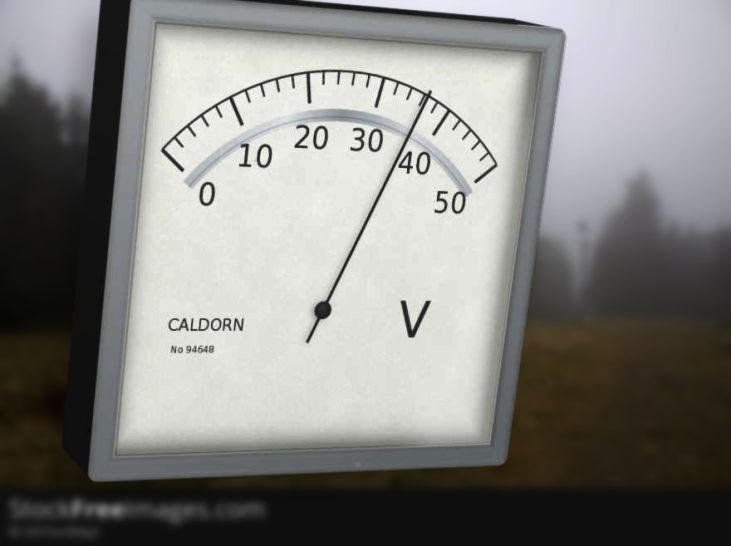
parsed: 36 V
